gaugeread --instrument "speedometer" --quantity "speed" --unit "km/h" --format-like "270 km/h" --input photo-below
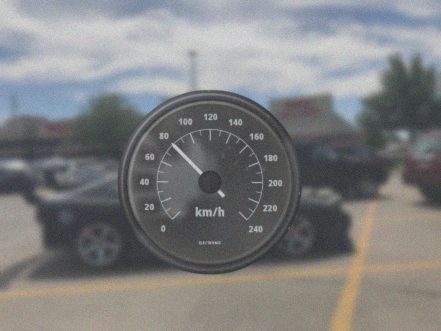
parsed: 80 km/h
